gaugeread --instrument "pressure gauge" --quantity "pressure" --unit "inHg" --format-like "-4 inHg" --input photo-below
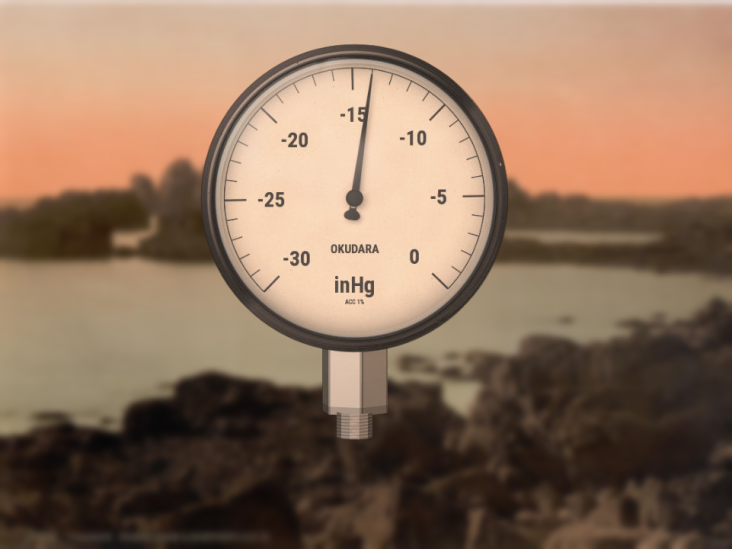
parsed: -14 inHg
